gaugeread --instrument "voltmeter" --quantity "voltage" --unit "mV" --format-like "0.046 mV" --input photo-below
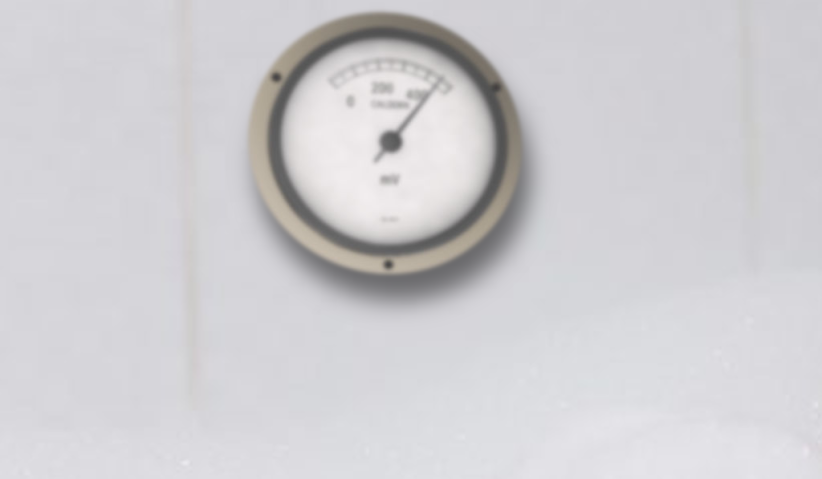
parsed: 450 mV
